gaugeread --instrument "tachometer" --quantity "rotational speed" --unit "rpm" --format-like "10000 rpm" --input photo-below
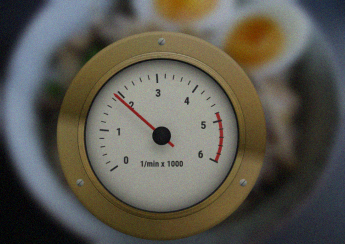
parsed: 1900 rpm
